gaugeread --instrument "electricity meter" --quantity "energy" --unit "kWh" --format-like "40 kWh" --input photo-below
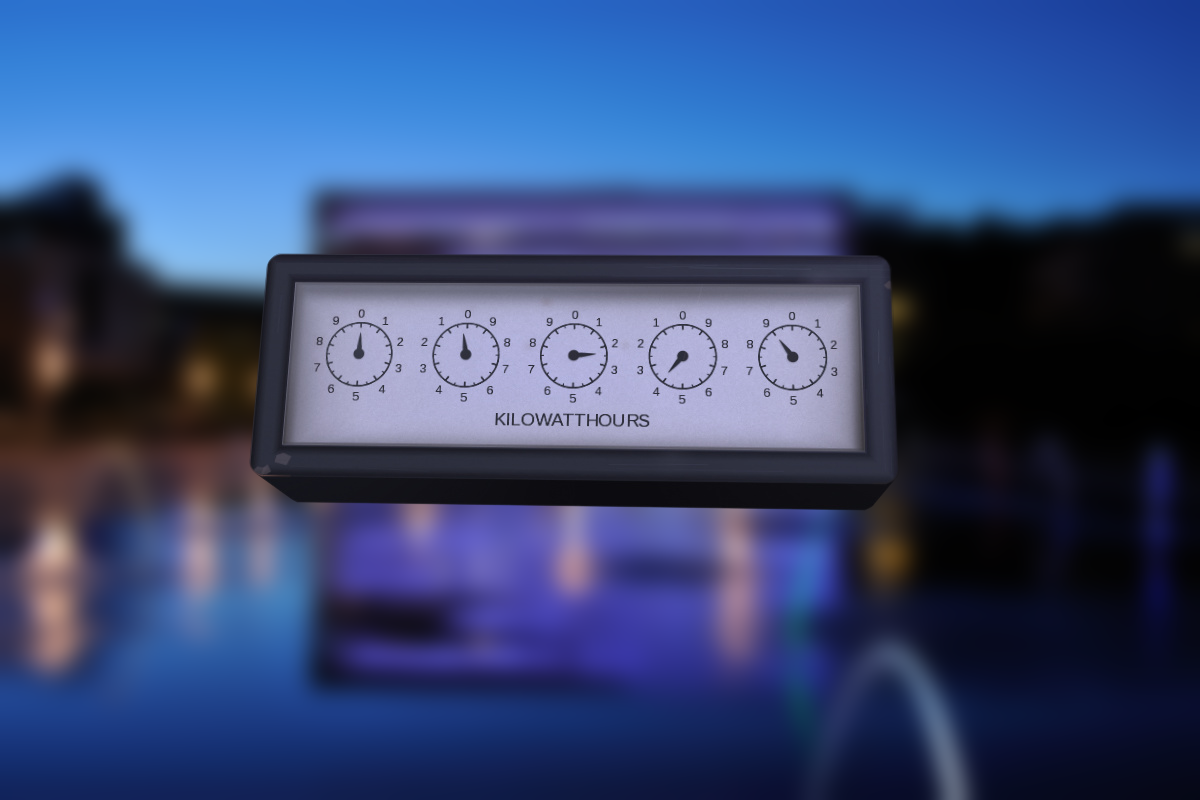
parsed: 239 kWh
